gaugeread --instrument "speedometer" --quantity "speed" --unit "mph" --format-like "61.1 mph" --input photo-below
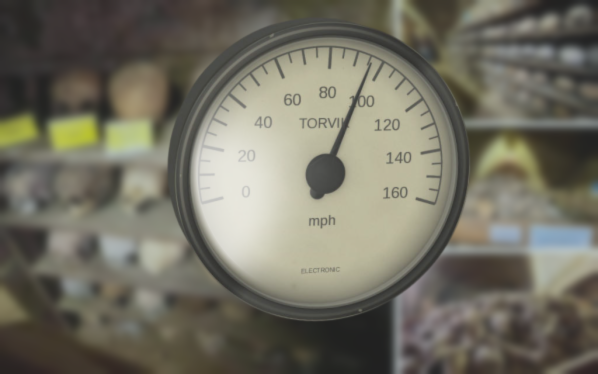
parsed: 95 mph
